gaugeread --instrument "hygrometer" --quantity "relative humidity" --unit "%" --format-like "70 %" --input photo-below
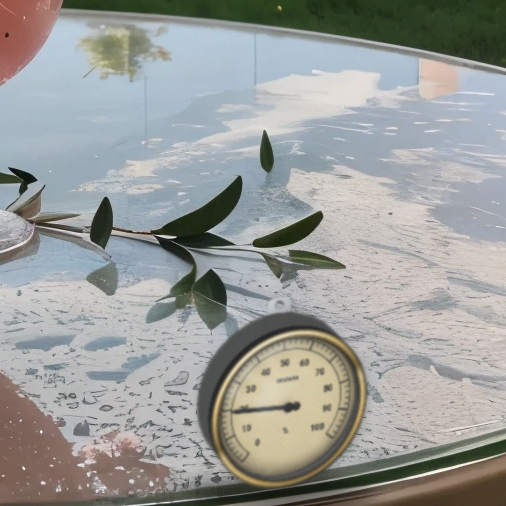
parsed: 20 %
